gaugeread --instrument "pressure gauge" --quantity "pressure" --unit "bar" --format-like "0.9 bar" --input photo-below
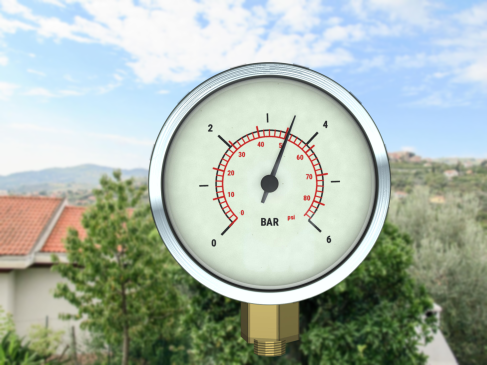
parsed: 3.5 bar
